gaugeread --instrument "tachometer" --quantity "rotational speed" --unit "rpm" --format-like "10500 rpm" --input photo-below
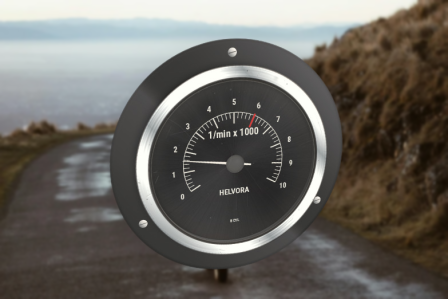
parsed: 1600 rpm
